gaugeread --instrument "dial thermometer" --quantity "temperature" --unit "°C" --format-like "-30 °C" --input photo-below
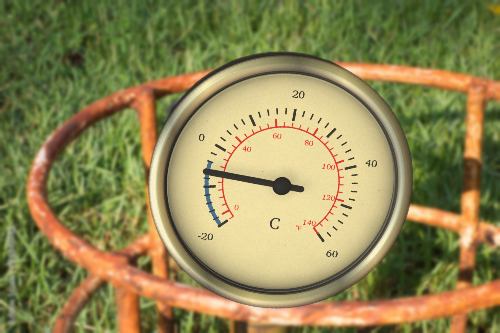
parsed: -6 °C
